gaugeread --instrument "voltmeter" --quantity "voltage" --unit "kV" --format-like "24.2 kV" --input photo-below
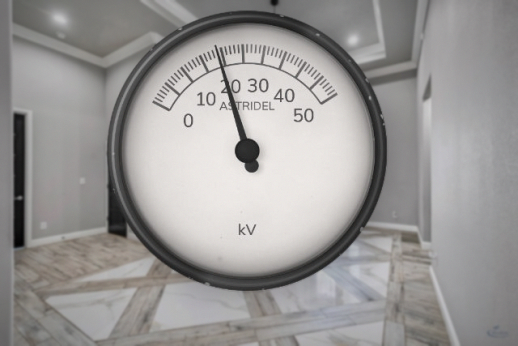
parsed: 19 kV
